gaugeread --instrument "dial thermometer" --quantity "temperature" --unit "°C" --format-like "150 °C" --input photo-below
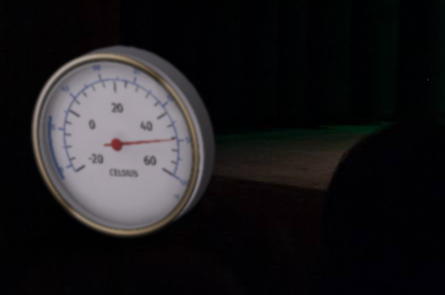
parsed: 48 °C
